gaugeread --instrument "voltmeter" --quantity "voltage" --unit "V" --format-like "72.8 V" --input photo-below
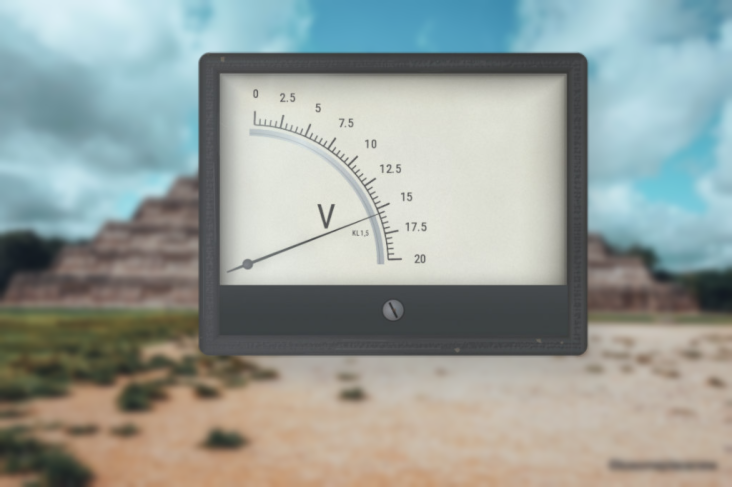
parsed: 15.5 V
